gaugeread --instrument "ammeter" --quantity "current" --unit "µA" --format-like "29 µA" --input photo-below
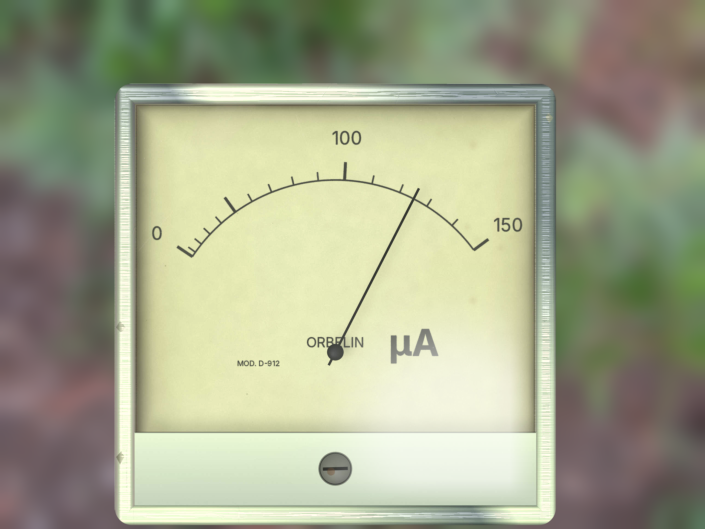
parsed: 125 µA
